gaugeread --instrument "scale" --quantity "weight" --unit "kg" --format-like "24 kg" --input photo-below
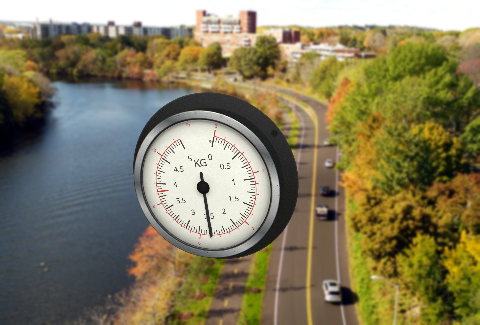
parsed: 2.5 kg
